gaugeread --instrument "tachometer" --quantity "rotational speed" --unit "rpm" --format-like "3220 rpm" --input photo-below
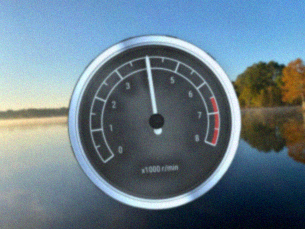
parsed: 4000 rpm
